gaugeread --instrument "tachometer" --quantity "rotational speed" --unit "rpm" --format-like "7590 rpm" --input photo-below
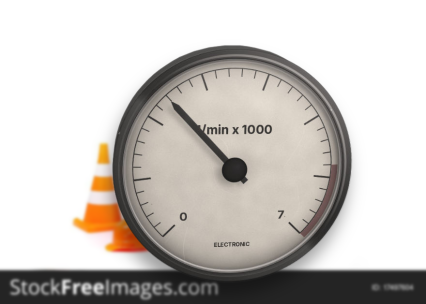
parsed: 2400 rpm
